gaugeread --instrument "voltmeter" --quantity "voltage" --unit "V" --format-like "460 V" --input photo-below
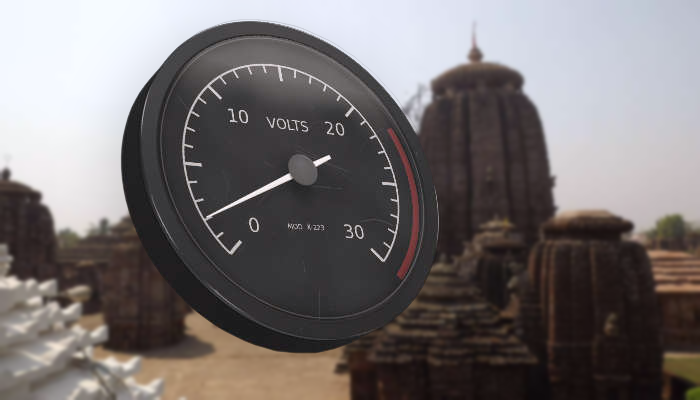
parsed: 2 V
